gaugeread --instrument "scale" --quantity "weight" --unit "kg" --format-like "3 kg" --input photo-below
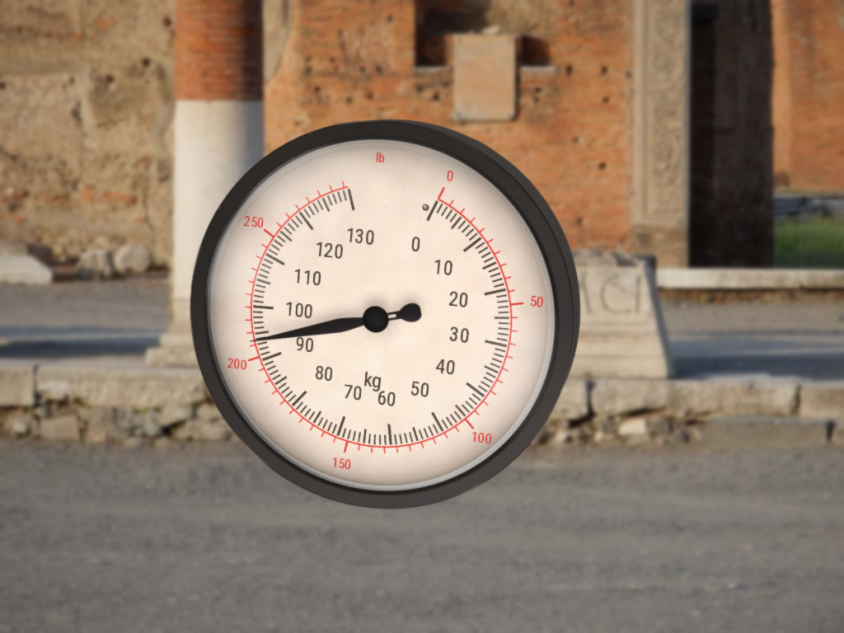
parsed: 94 kg
